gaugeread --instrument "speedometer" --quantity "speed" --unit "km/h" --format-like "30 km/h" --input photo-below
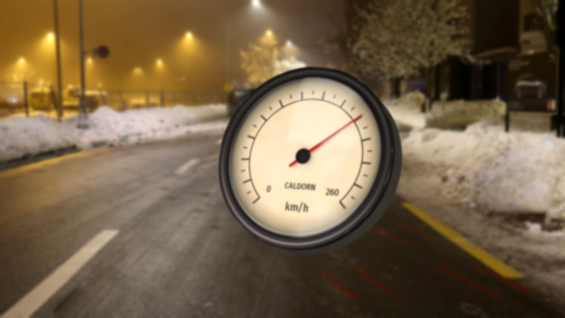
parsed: 180 km/h
